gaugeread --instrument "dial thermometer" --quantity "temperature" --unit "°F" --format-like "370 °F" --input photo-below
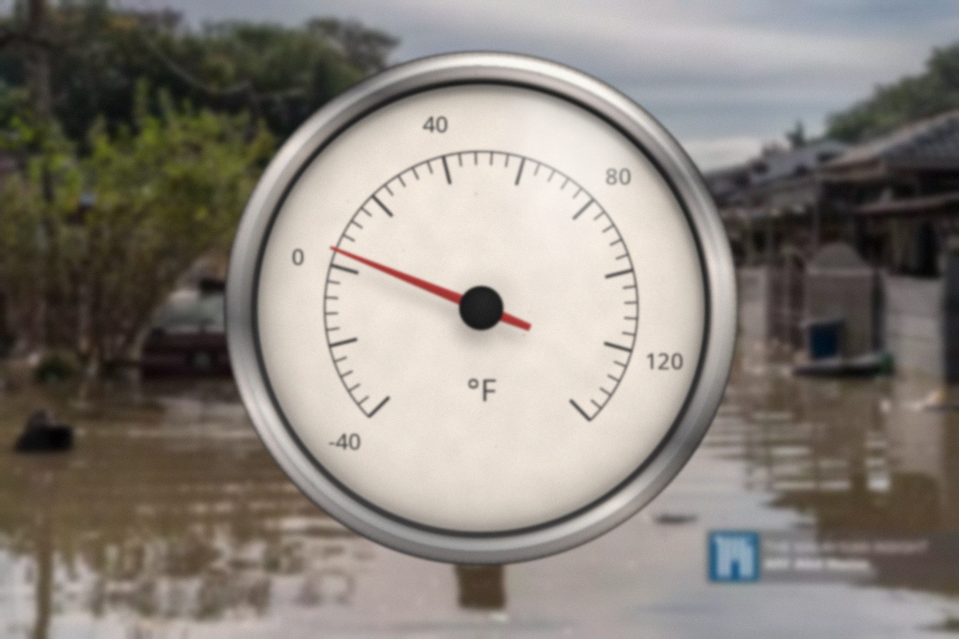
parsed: 4 °F
